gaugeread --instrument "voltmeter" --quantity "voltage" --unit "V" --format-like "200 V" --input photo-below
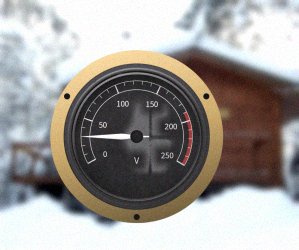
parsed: 30 V
